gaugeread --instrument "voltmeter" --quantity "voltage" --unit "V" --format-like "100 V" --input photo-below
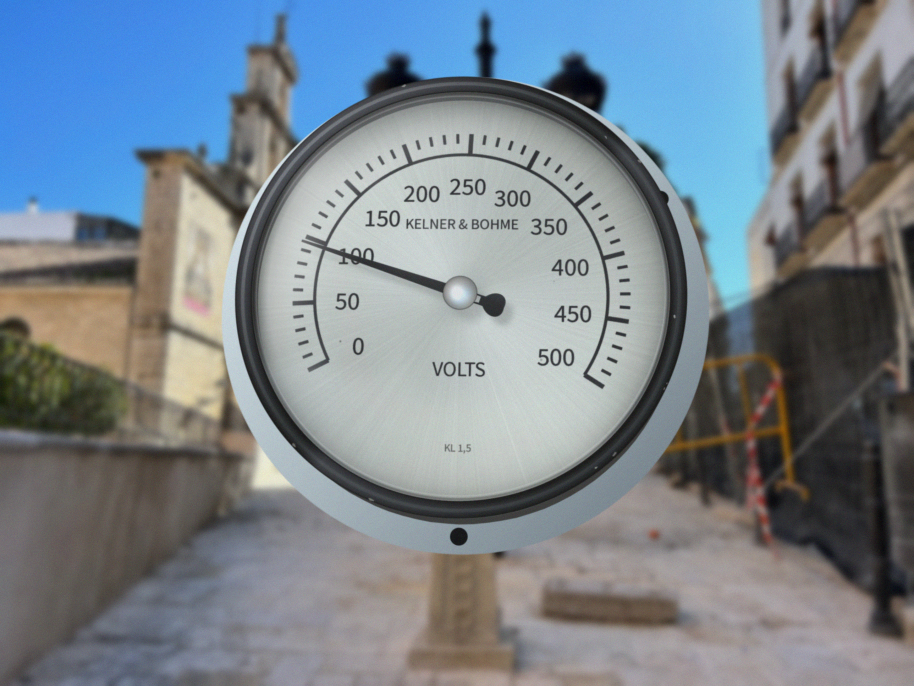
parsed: 95 V
